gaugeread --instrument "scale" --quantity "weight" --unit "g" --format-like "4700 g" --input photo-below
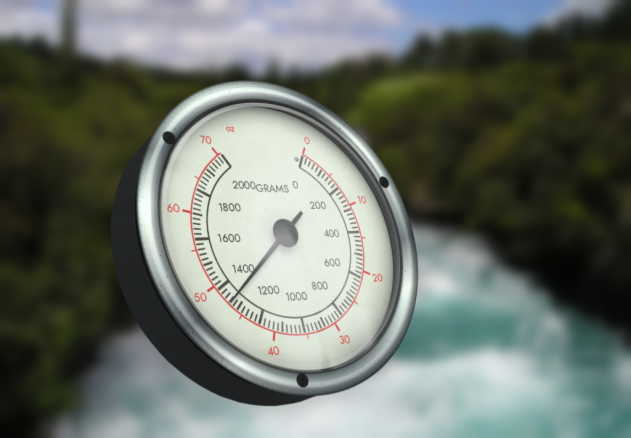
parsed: 1340 g
